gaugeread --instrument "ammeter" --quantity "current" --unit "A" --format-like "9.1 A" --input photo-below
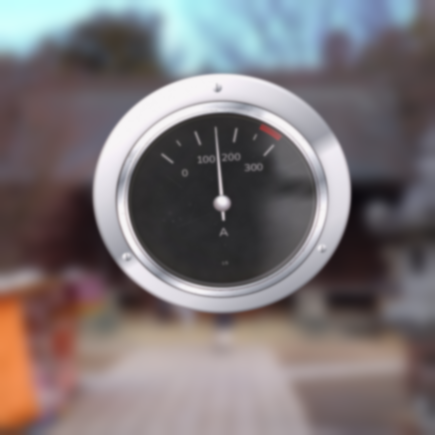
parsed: 150 A
